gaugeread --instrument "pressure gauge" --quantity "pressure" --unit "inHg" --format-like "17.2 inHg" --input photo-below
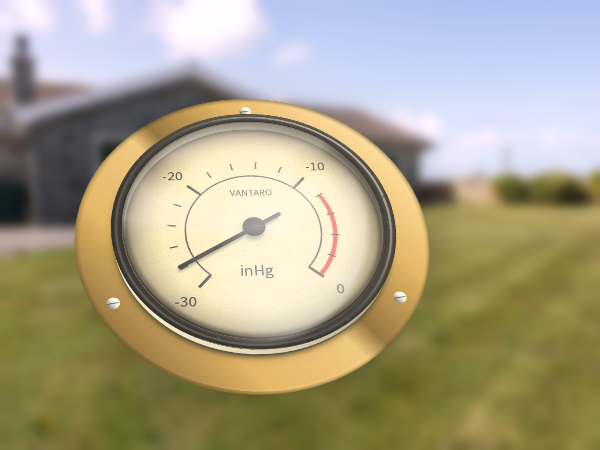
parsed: -28 inHg
